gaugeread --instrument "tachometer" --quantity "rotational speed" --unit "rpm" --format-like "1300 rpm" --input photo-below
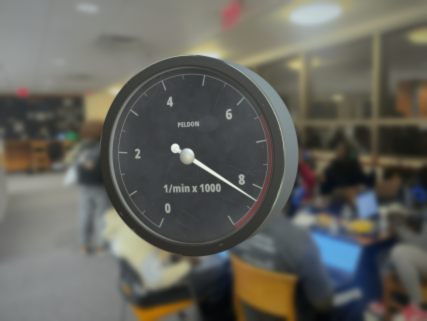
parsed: 8250 rpm
